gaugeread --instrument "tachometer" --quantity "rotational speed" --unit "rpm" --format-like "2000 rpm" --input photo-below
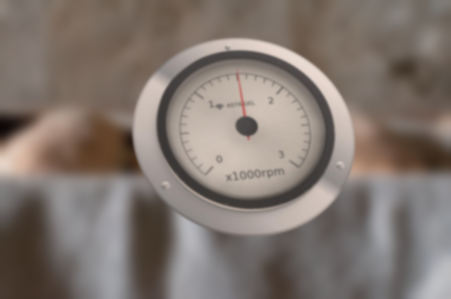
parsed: 1500 rpm
